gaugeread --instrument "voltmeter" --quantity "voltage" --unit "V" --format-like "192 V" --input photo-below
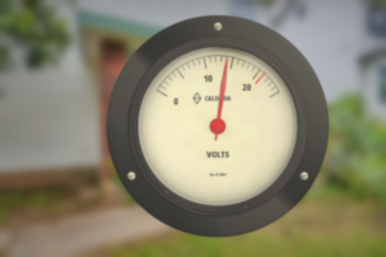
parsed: 14 V
